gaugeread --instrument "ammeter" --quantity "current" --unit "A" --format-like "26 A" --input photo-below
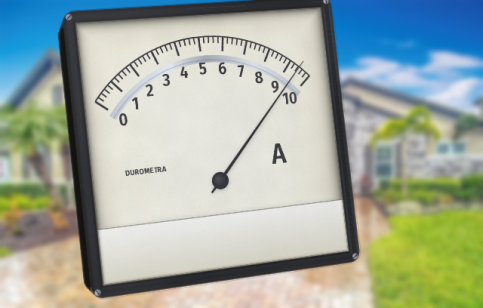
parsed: 9.4 A
